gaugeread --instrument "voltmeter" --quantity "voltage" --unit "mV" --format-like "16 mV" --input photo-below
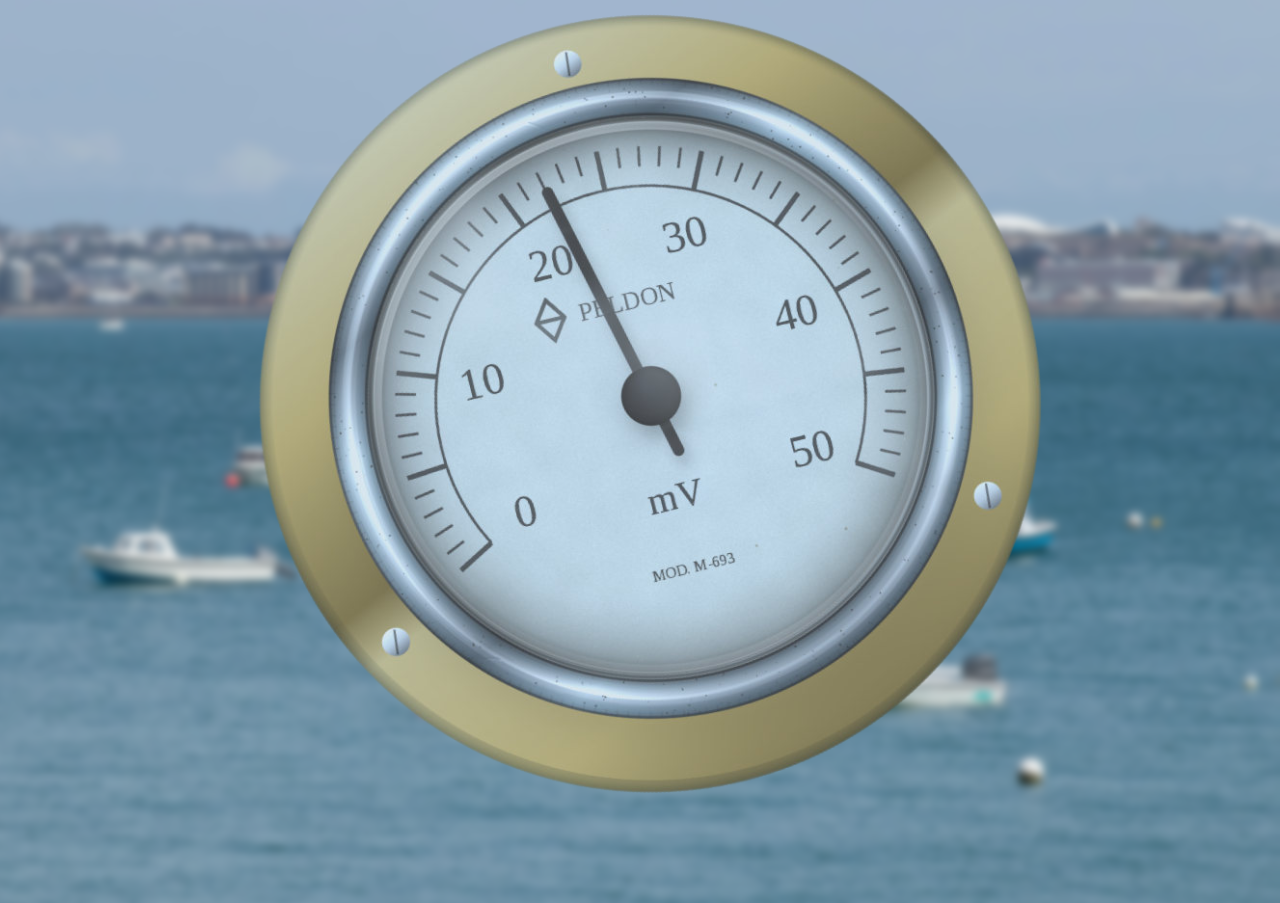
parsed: 22 mV
